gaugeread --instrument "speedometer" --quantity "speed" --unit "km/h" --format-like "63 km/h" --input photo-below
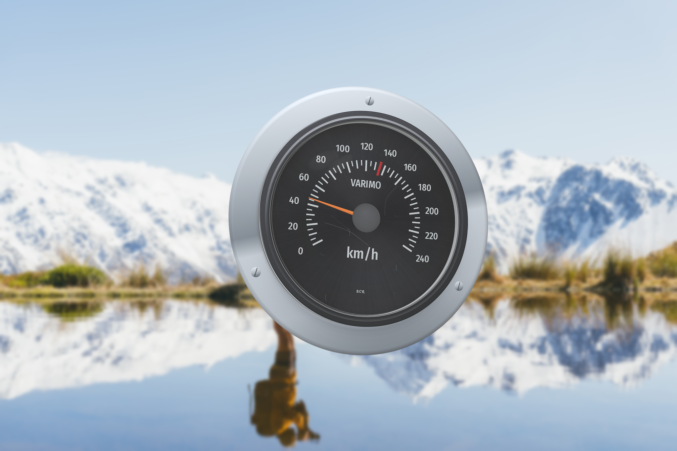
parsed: 45 km/h
